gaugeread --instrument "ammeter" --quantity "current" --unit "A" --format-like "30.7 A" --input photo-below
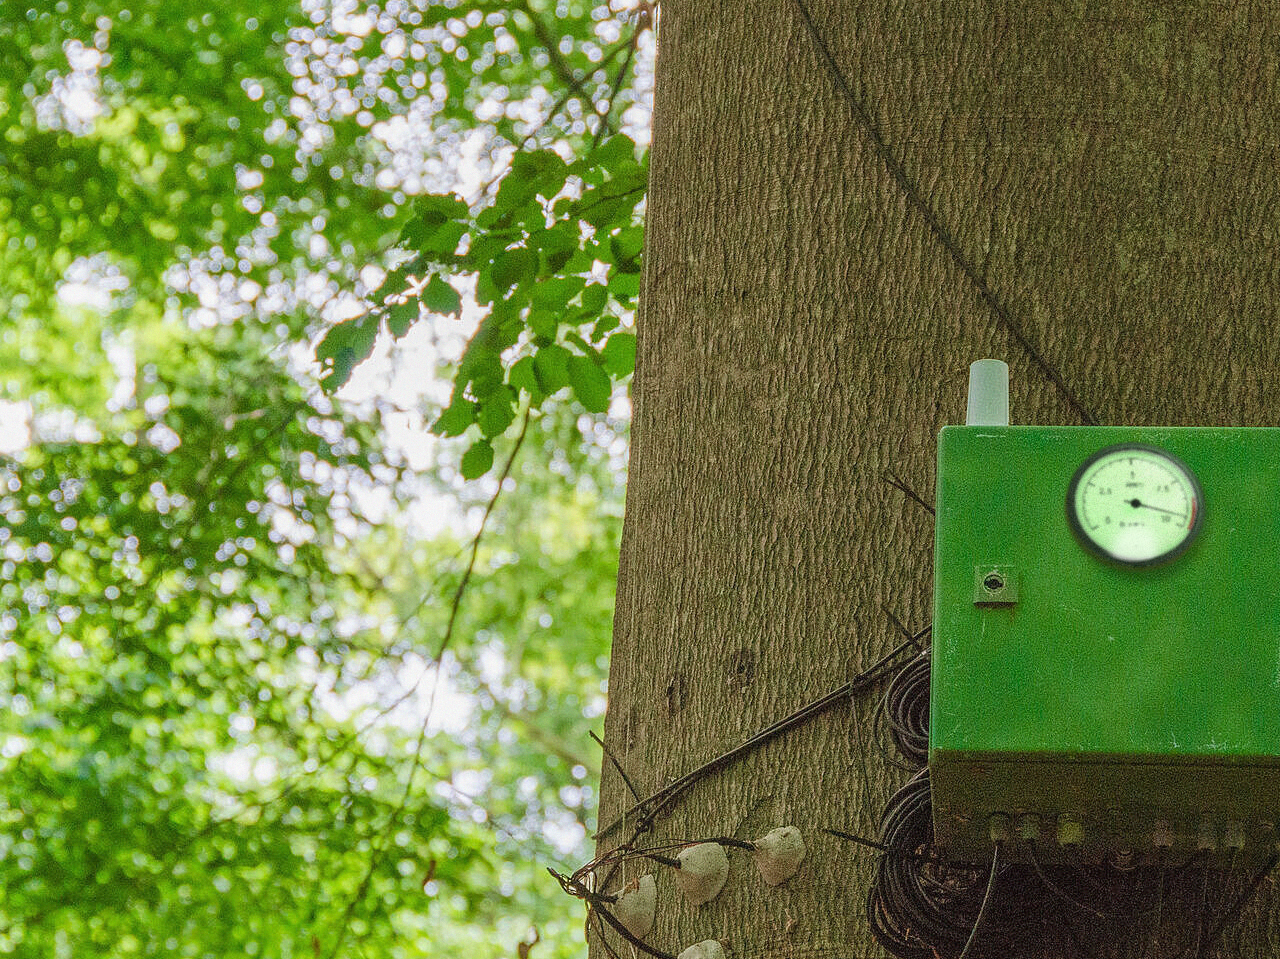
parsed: 9.5 A
